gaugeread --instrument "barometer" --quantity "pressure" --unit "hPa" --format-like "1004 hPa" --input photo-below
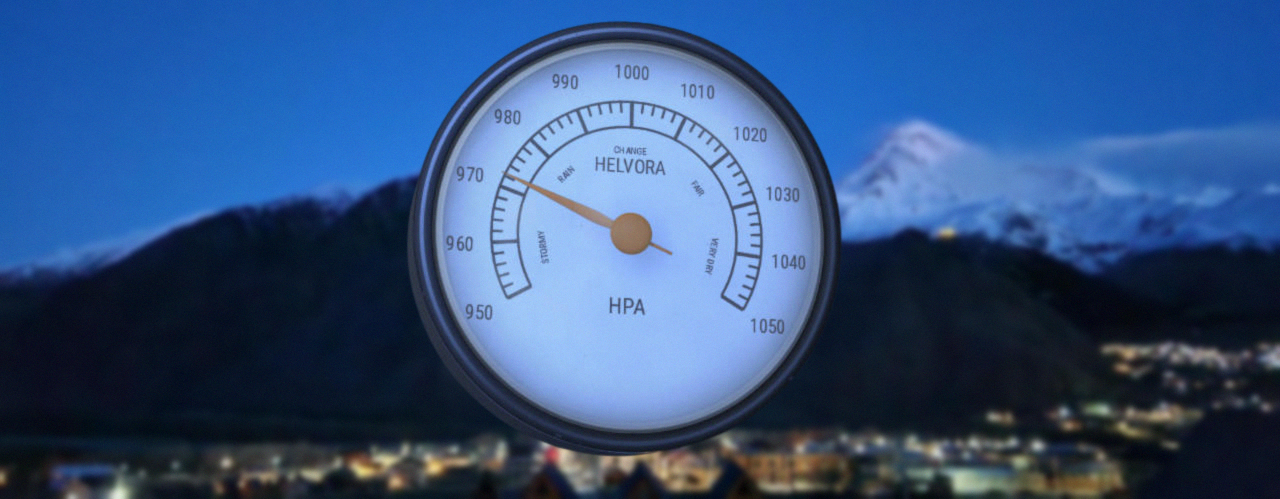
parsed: 972 hPa
